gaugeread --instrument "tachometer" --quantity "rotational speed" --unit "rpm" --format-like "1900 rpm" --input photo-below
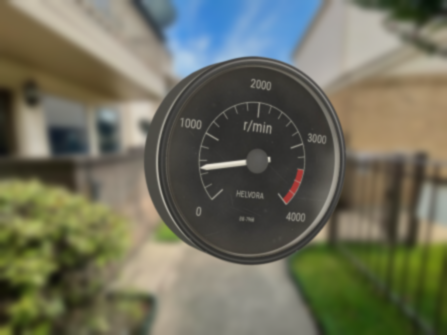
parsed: 500 rpm
